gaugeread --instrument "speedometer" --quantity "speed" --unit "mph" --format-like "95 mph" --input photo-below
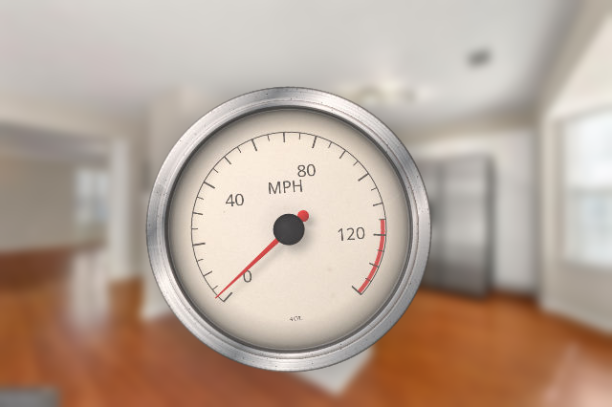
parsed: 2.5 mph
